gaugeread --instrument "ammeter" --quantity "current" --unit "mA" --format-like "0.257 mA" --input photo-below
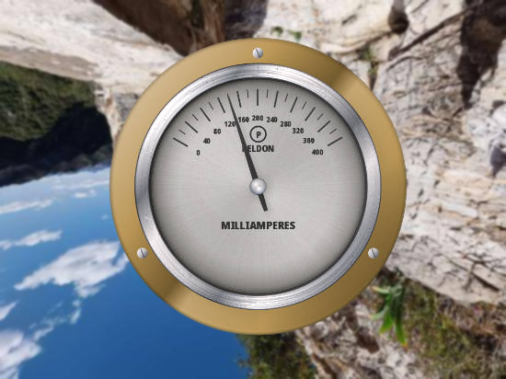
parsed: 140 mA
